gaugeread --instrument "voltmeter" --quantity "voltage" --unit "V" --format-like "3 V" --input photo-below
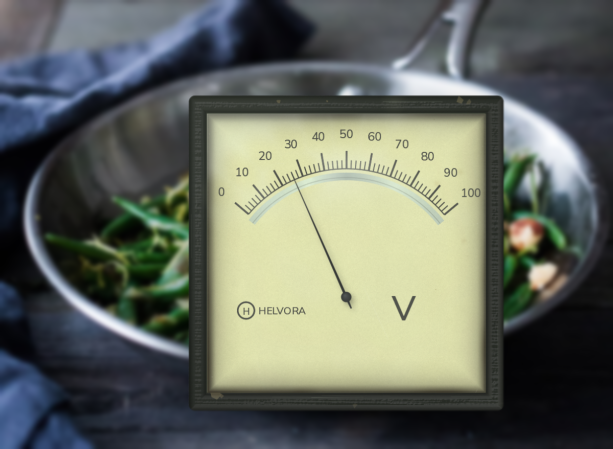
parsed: 26 V
